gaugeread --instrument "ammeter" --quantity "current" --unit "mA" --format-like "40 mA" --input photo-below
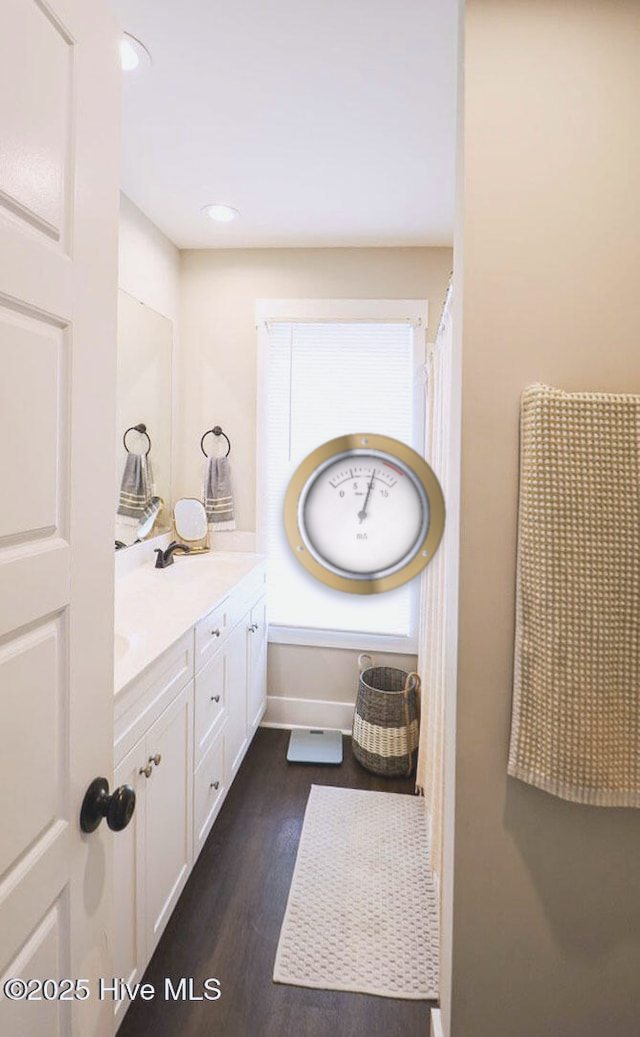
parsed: 10 mA
